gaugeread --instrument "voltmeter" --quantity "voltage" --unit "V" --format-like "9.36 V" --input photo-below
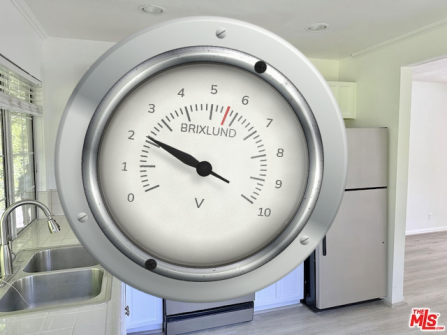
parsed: 2.2 V
